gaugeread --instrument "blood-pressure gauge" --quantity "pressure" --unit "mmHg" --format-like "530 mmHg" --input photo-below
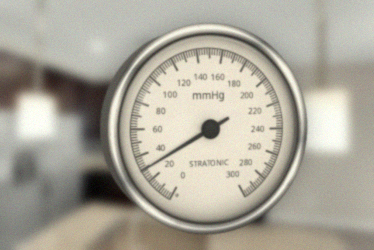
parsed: 30 mmHg
